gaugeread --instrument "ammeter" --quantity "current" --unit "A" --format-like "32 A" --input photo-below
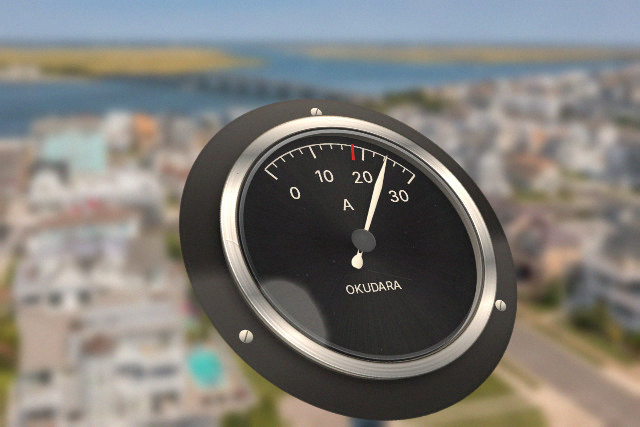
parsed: 24 A
